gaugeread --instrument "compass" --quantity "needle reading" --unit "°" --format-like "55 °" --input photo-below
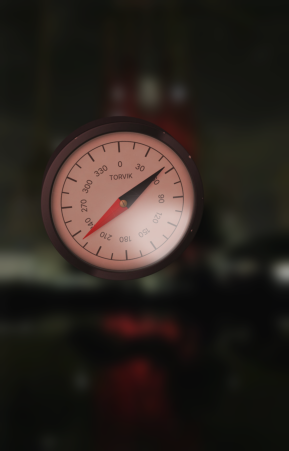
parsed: 232.5 °
